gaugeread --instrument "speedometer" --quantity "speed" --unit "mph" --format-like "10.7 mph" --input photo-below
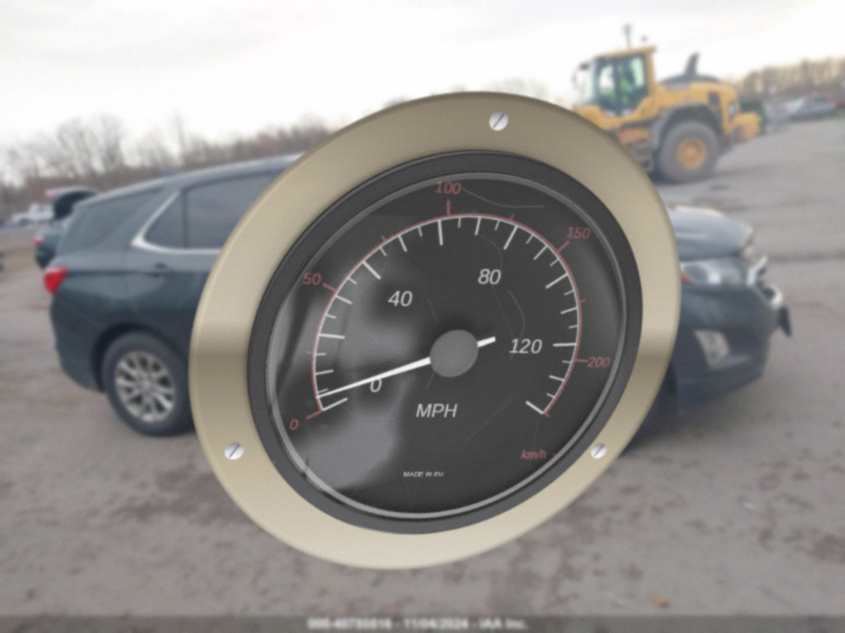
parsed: 5 mph
